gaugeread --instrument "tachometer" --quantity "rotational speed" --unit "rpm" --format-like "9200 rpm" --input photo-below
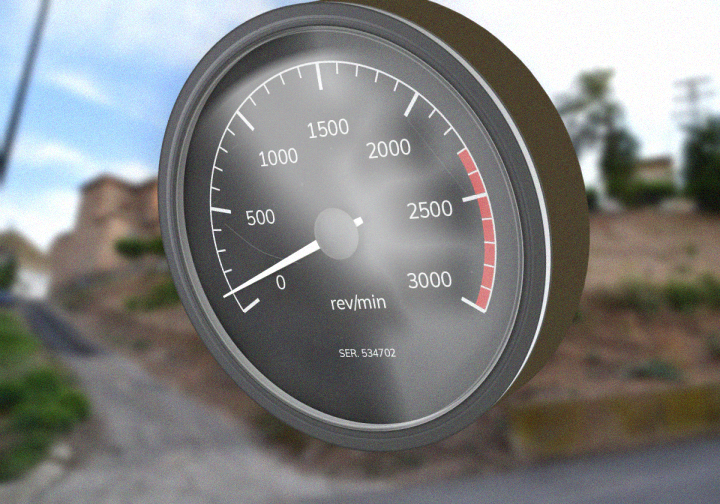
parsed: 100 rpm
